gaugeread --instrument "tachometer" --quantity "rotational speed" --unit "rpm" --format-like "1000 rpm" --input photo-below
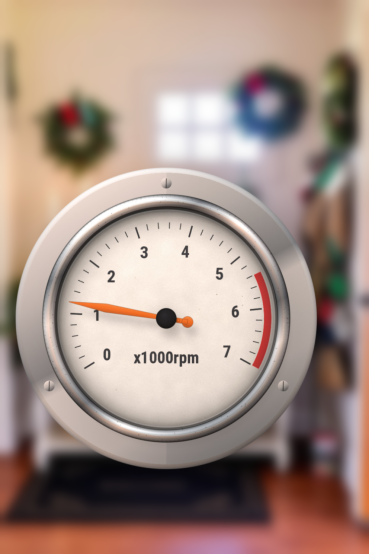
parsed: 1200 rpm
